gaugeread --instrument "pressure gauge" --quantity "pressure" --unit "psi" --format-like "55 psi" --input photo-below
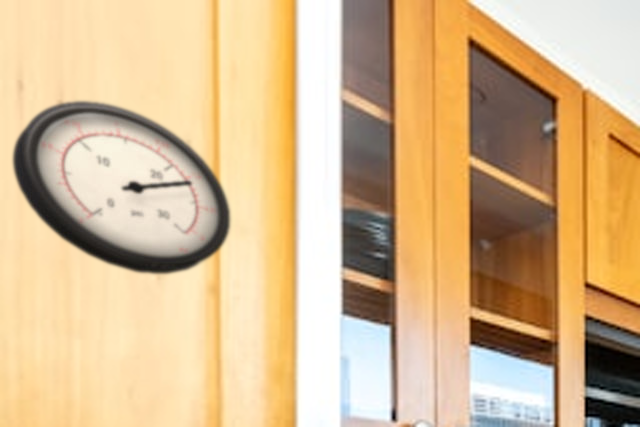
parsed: 22.5 psi
